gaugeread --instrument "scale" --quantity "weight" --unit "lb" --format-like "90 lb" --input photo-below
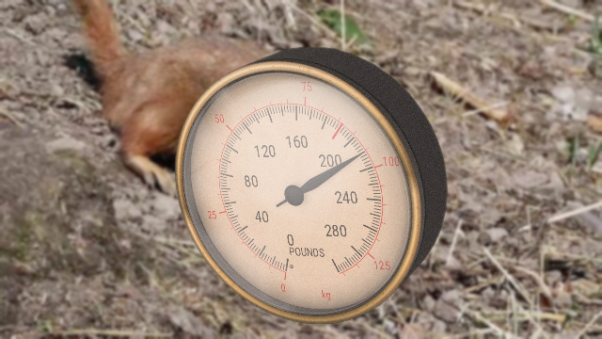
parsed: 210 lb
